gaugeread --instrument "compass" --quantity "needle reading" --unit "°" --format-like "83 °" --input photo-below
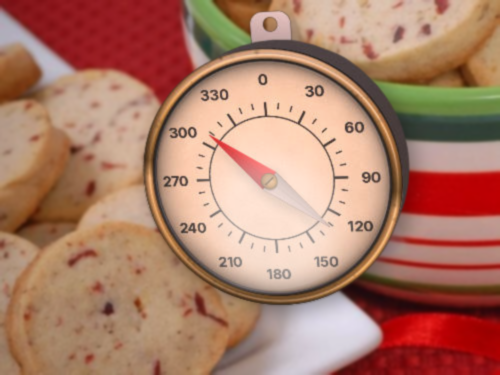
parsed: 310 °
